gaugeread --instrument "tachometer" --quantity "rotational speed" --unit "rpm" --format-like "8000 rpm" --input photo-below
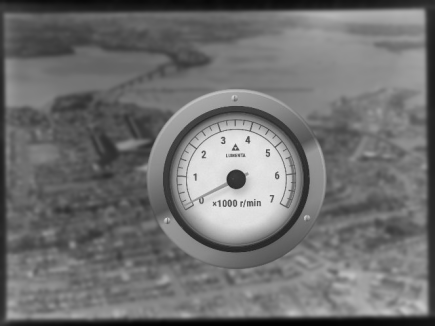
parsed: 125 rpm
